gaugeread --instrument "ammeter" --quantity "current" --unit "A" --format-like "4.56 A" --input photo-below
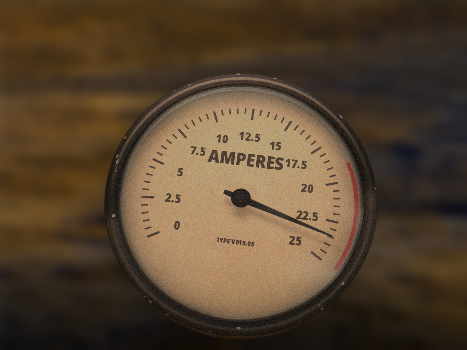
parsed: 23.5 A
